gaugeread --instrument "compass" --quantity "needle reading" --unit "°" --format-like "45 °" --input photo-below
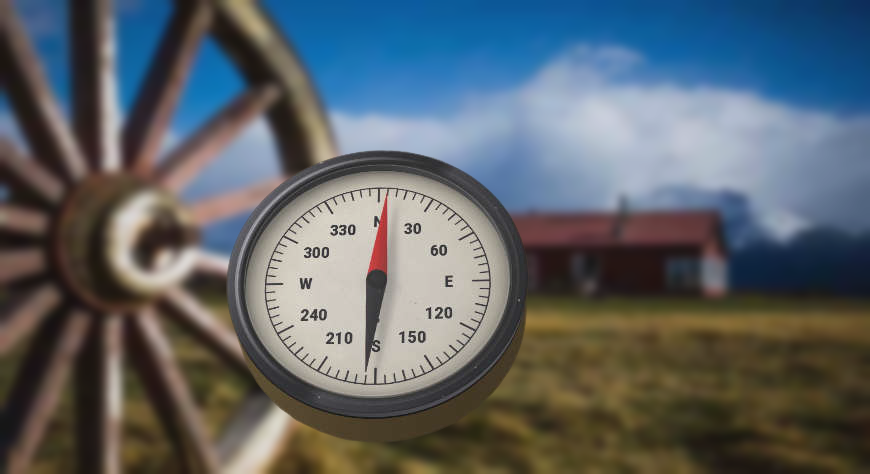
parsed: 5 °
